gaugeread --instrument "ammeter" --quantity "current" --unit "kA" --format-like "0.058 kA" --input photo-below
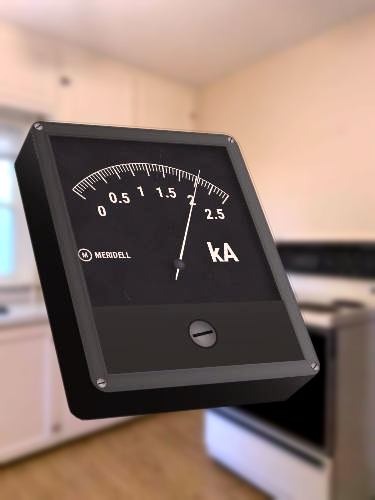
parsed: 2 kA
